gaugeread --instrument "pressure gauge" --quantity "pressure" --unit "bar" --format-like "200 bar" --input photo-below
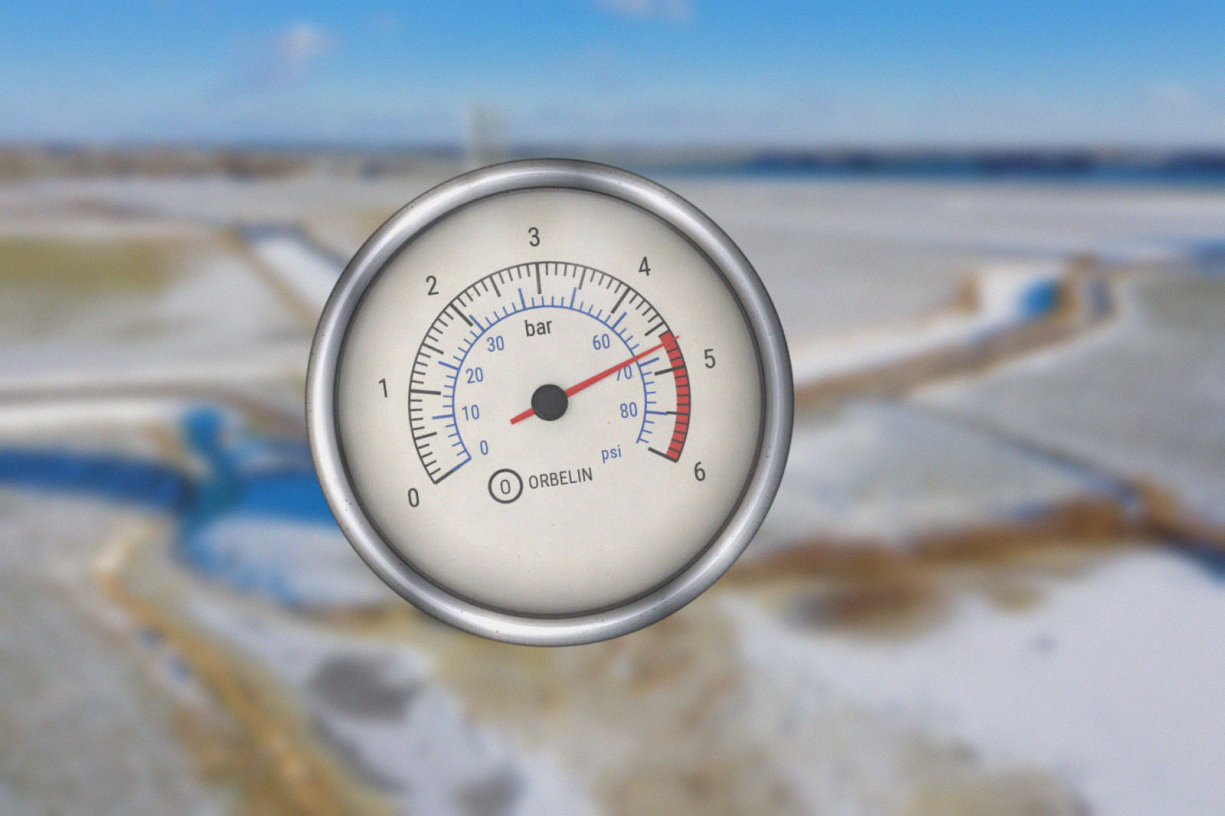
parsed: 4.7 bar
